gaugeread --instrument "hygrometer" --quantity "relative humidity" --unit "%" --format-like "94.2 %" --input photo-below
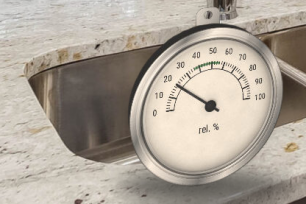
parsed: 20 %
